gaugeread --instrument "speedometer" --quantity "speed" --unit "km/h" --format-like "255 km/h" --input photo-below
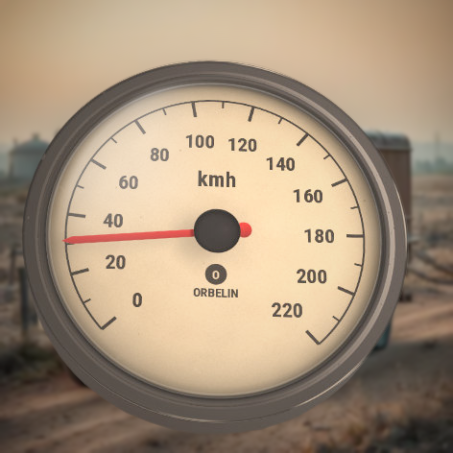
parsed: 30 km/h
